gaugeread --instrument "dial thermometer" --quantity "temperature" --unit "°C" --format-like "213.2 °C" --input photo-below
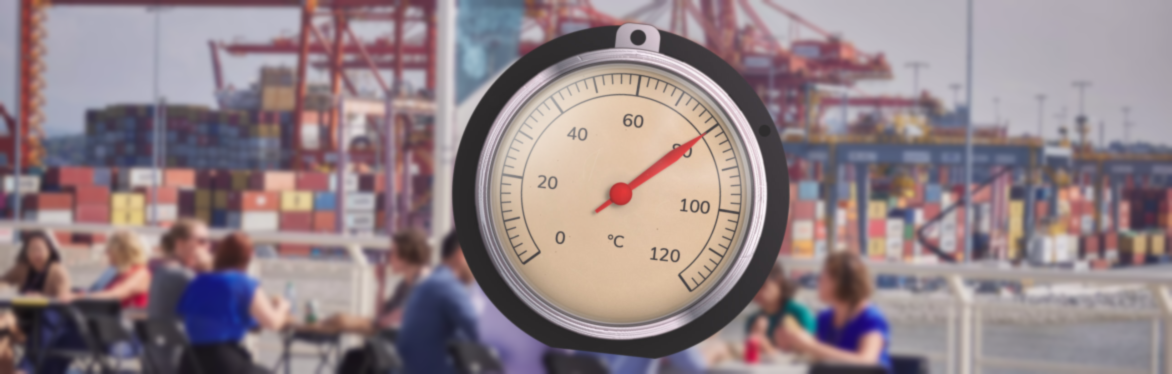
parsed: 80 °C
